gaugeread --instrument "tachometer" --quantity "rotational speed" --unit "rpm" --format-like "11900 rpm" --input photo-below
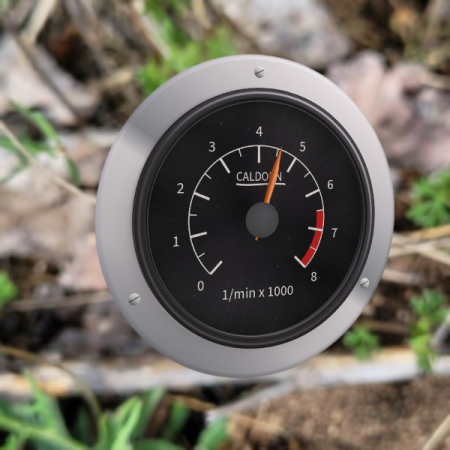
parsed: 4500 rpm
